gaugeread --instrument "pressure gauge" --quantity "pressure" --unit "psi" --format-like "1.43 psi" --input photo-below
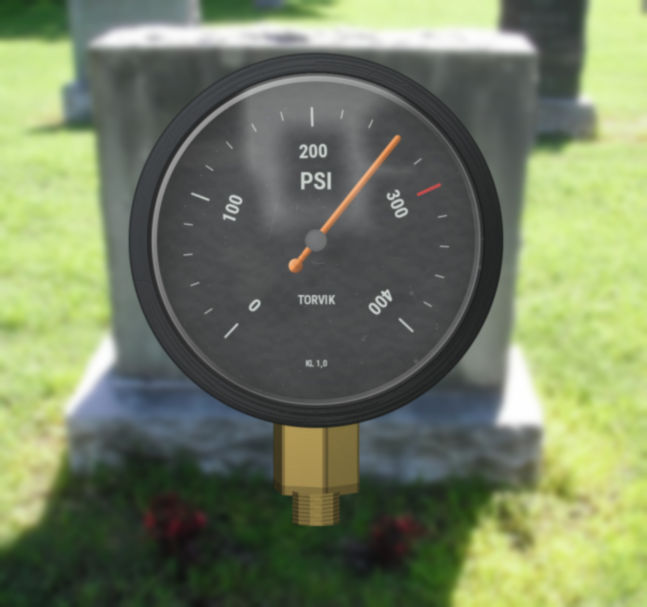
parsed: 260 psi
